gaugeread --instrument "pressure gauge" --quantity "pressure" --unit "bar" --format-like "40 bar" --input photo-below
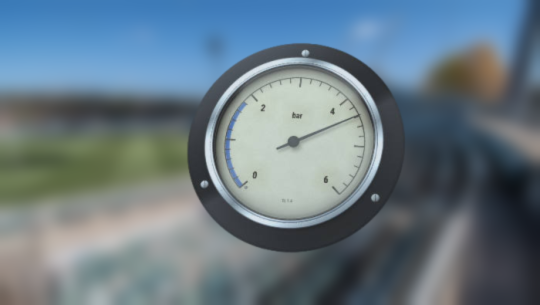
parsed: 4.4 bar
